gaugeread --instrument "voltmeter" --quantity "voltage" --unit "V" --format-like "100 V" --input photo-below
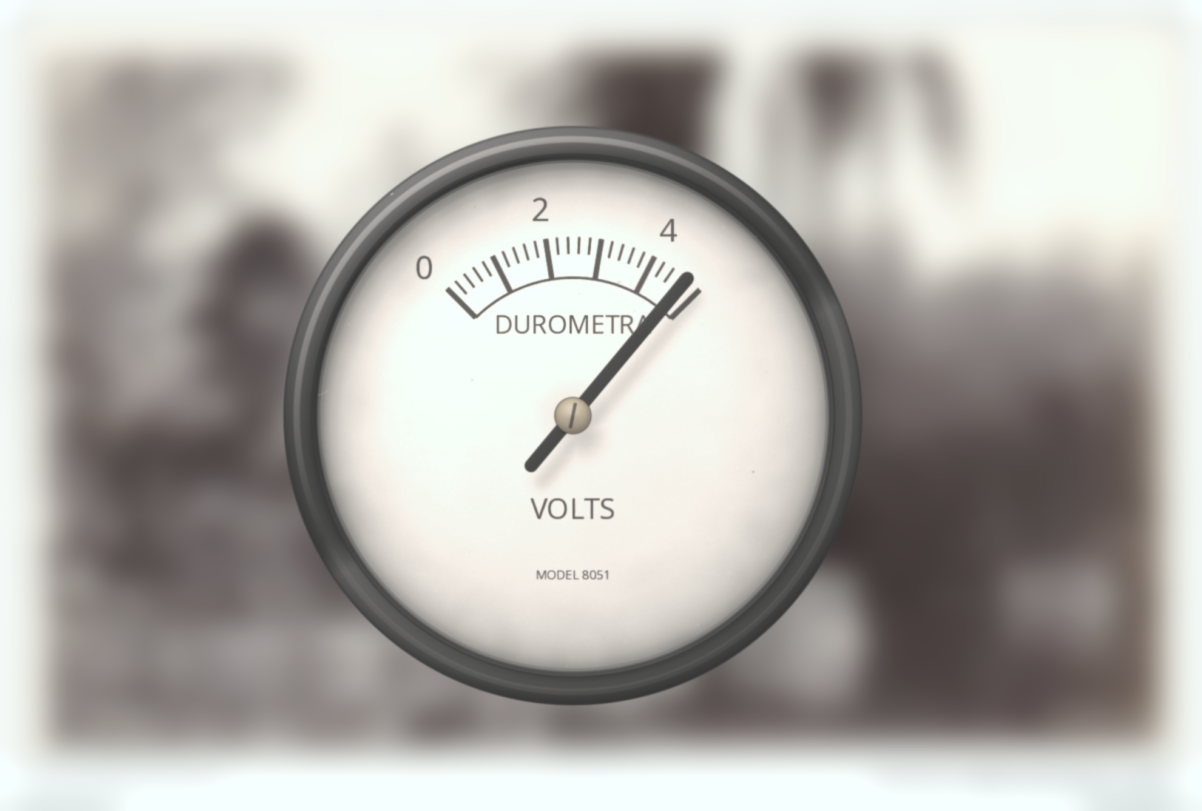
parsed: 4.7 V
